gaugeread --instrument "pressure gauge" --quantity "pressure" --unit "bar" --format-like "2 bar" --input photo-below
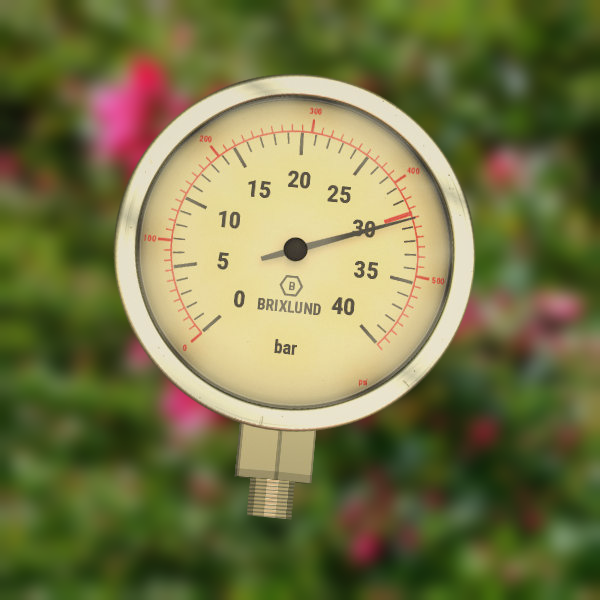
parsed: 30.5 bar
